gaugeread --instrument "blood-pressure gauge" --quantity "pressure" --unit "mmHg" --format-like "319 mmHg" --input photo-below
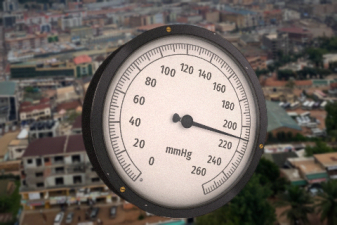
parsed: 210 mmHg
